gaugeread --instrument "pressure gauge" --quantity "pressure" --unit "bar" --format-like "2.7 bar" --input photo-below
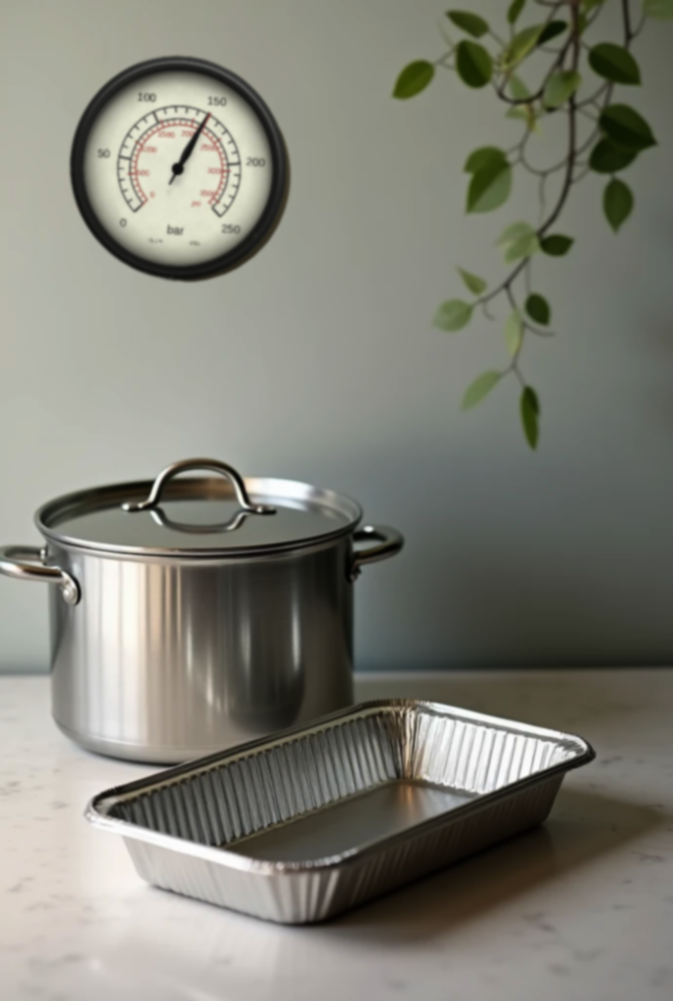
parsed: 150 bar
